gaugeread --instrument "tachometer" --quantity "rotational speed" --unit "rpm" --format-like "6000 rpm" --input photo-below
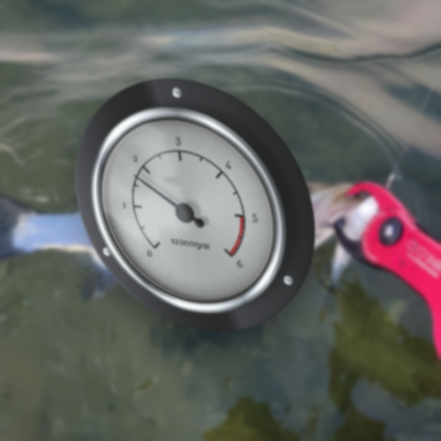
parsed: 1750 rpm
